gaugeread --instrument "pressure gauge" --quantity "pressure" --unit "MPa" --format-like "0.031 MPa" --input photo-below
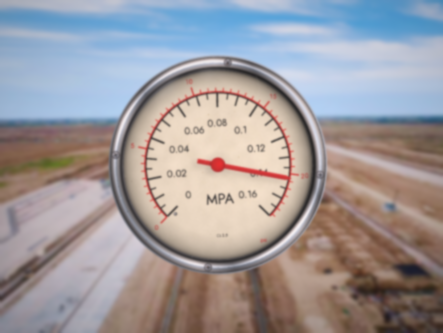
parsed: 0.14 MPa
